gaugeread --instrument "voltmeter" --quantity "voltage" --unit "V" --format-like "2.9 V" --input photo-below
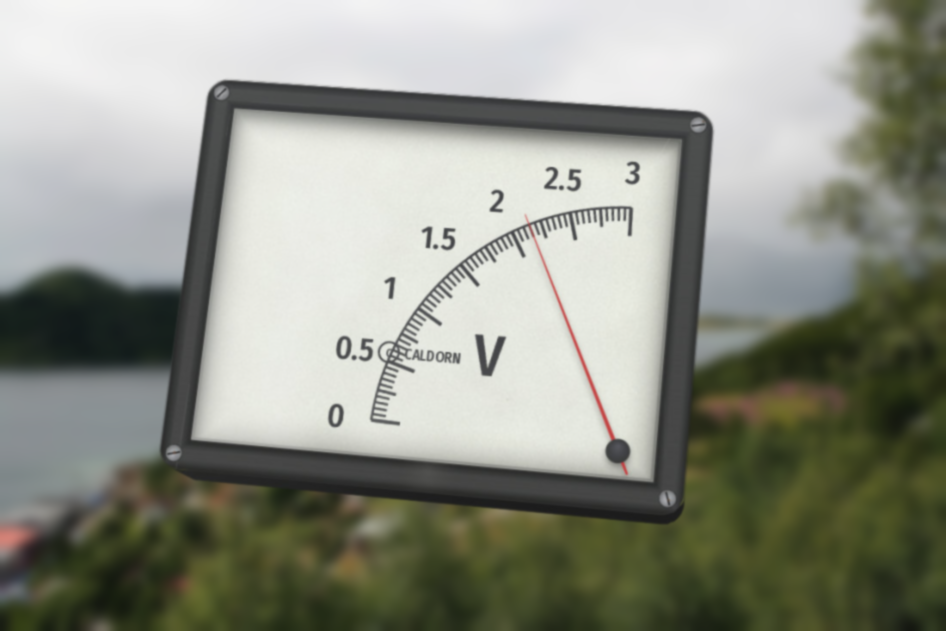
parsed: 2.15 V
